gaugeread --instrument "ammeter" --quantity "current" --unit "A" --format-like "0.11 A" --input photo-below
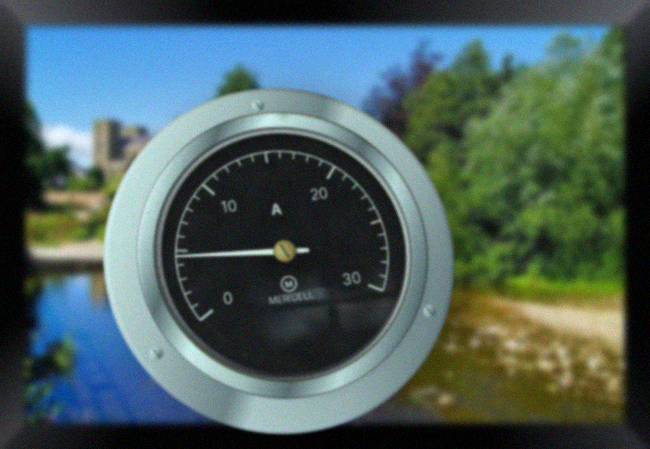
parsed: 4.5 A
